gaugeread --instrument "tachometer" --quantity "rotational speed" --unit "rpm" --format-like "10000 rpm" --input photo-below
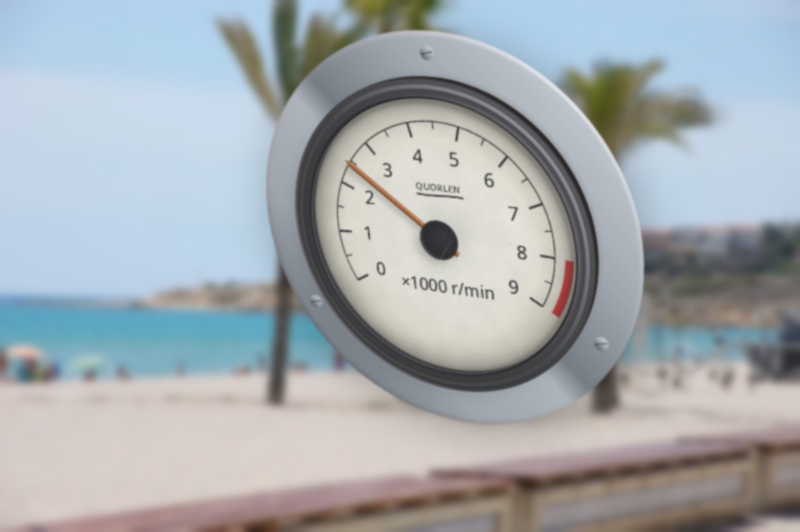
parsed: 2500 rpm
